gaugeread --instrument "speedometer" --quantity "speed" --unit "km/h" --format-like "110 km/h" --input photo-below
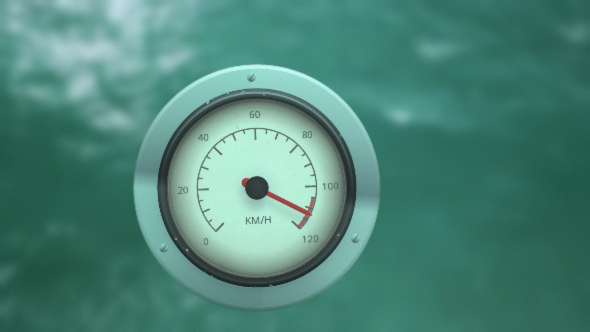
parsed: 112.5 km/h
